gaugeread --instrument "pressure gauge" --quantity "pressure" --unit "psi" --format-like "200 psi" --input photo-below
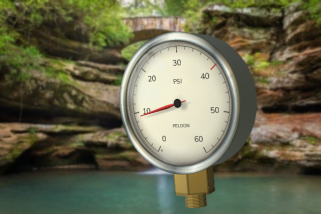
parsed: 9 psi
